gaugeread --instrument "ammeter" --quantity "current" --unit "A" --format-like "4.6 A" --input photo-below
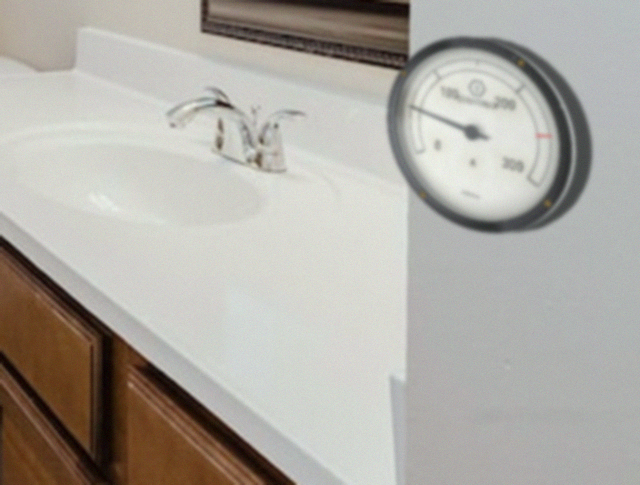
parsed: 50 A
